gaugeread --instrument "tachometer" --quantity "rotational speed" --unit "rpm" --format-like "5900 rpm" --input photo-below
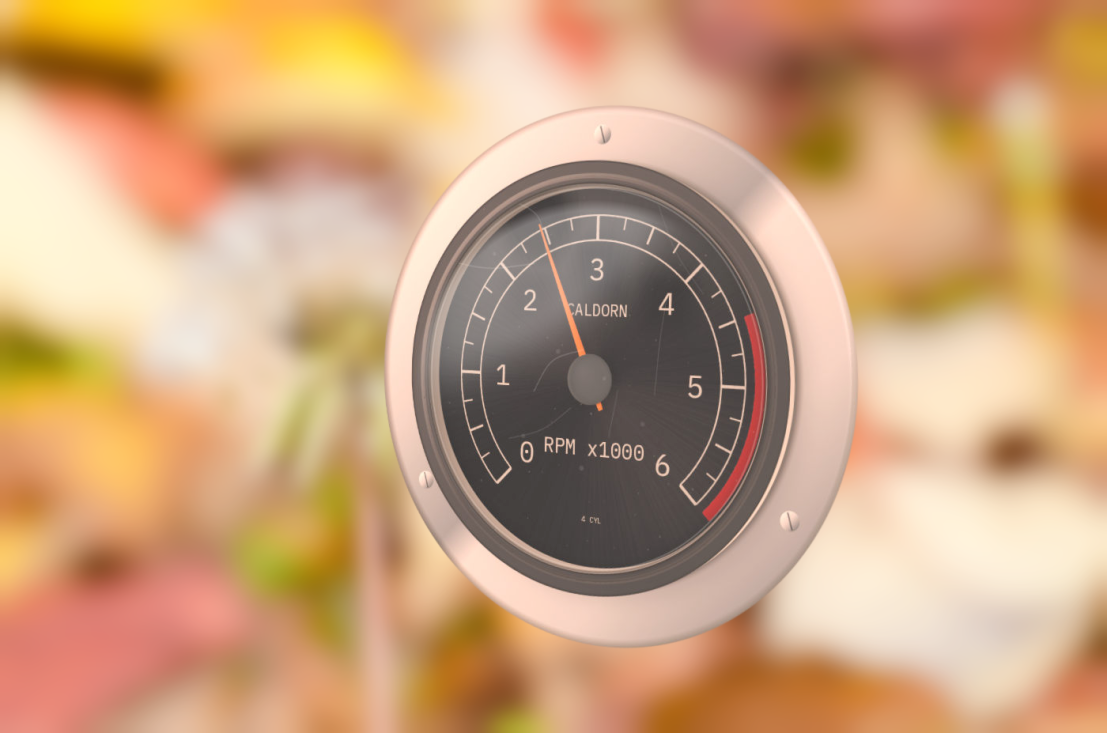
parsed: 2500 rpm
